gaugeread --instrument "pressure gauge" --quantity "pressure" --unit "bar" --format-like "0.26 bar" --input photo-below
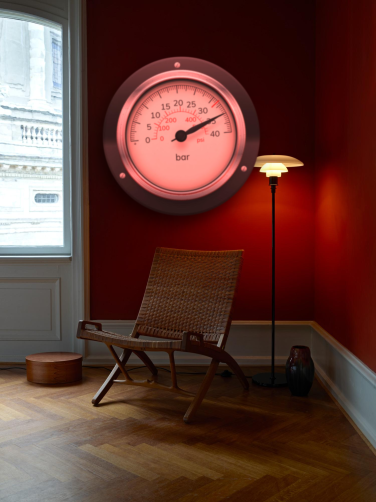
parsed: 35 bar
